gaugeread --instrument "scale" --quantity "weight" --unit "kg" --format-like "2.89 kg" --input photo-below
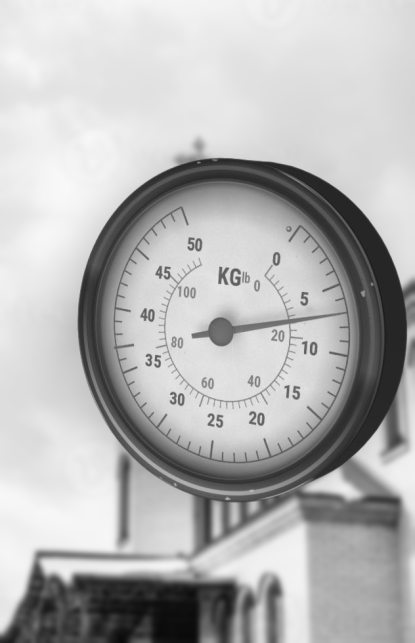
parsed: 7 kg
